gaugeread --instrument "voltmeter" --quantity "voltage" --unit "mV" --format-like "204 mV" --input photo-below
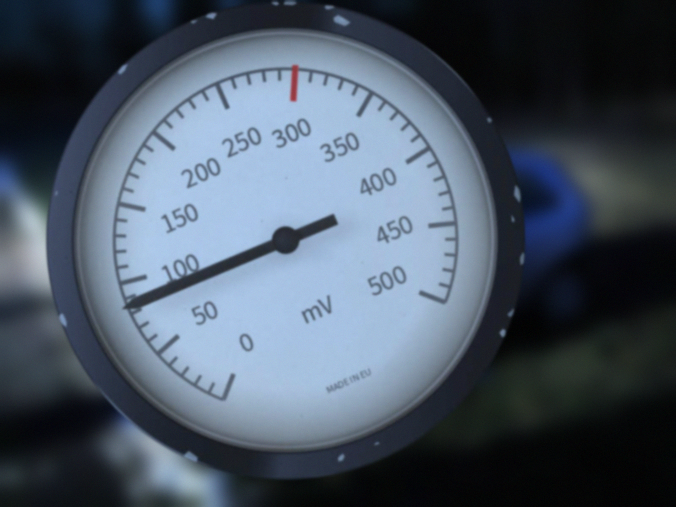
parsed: 85 mV
